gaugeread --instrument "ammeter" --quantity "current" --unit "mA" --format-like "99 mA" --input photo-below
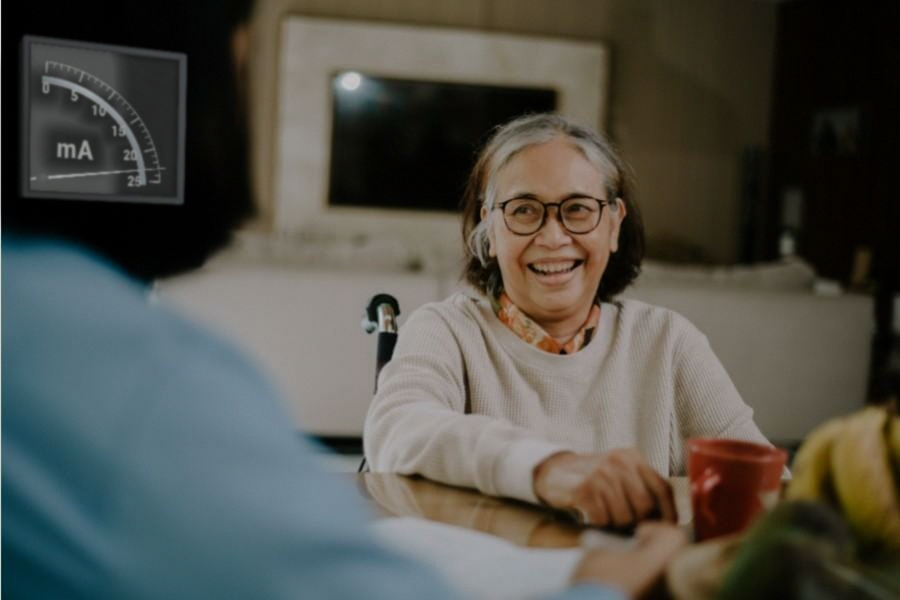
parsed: 23 mA
